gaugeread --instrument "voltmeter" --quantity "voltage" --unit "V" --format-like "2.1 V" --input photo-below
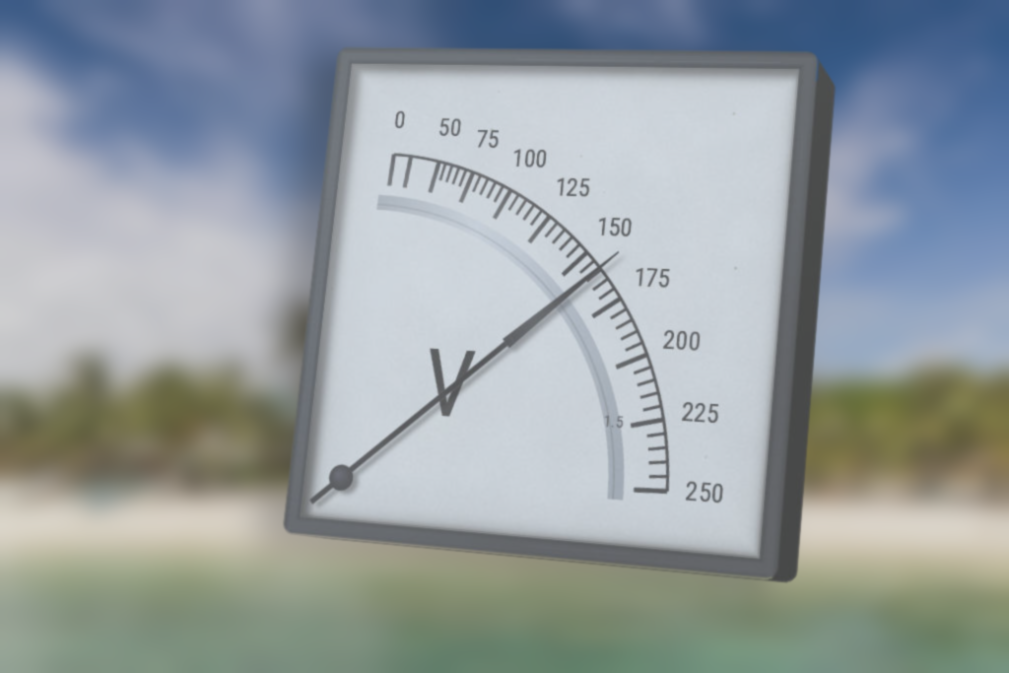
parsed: 160 V
